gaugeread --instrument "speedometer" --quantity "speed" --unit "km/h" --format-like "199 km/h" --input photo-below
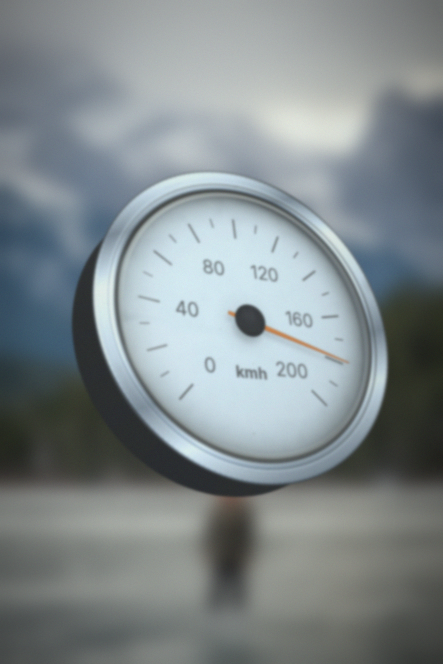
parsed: 180 km/h
